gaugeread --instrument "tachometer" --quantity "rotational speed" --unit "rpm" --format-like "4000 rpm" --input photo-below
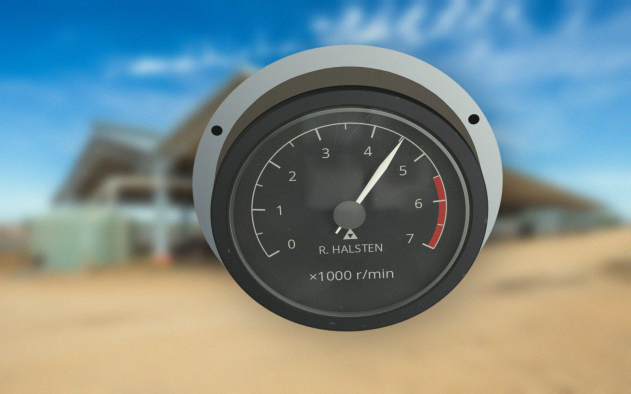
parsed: 4500 rpm
